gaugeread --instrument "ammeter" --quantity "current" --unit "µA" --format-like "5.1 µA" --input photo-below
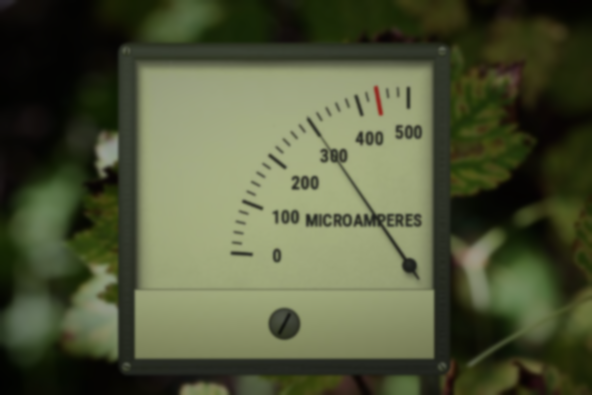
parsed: 300 µA
